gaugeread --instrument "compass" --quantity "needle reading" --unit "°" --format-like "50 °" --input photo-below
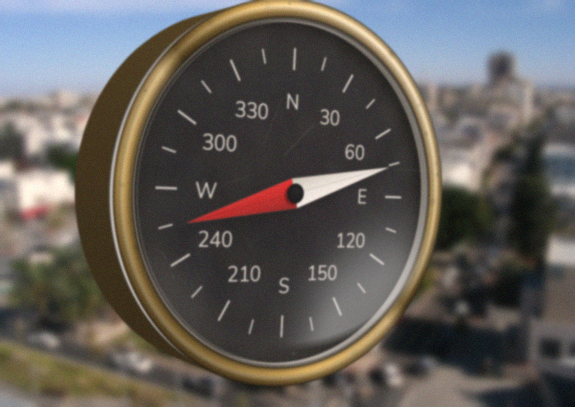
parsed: 255 °
